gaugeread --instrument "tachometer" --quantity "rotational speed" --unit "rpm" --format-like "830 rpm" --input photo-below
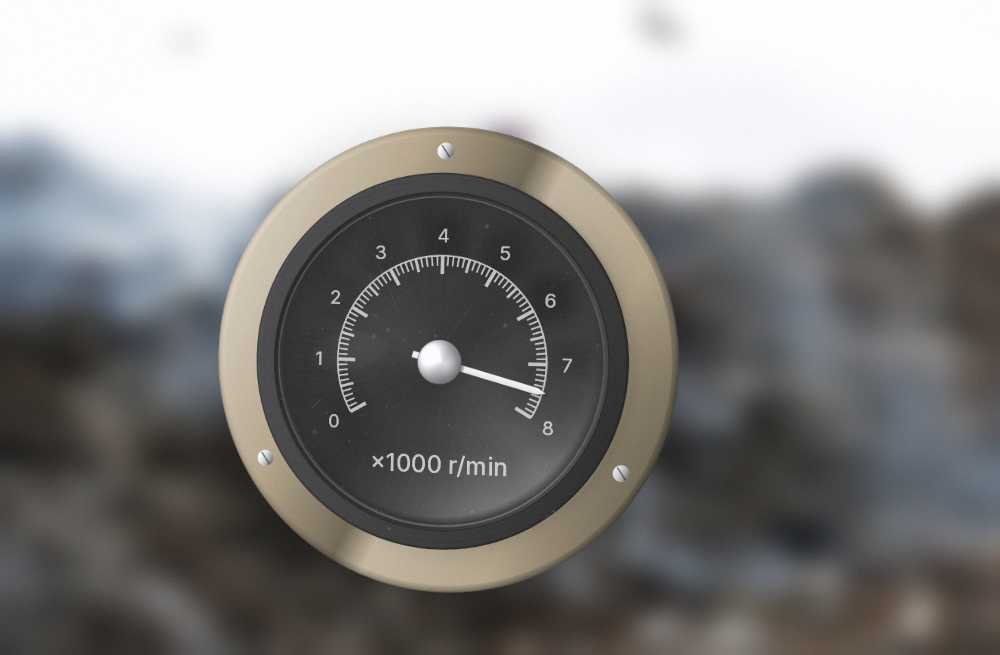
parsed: 7500 rpm
